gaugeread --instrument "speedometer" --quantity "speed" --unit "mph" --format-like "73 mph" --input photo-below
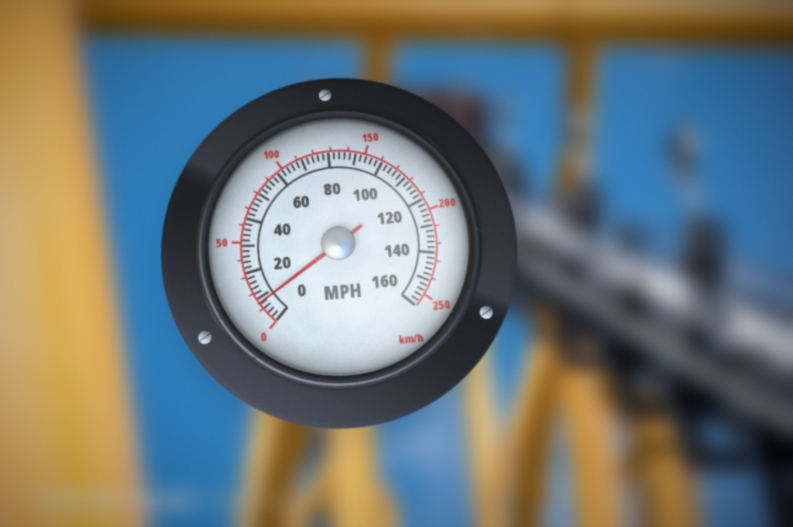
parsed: 8 mph
